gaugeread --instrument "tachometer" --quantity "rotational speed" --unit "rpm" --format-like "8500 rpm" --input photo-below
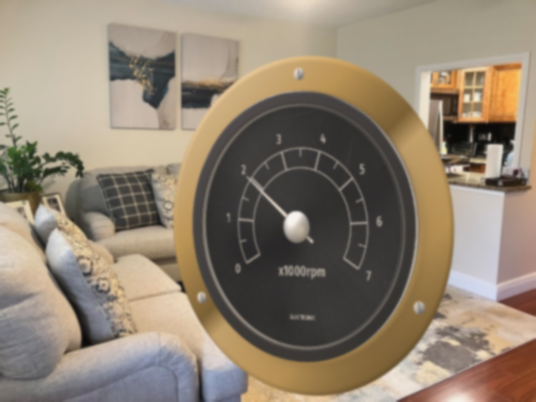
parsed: 2000 rpm
